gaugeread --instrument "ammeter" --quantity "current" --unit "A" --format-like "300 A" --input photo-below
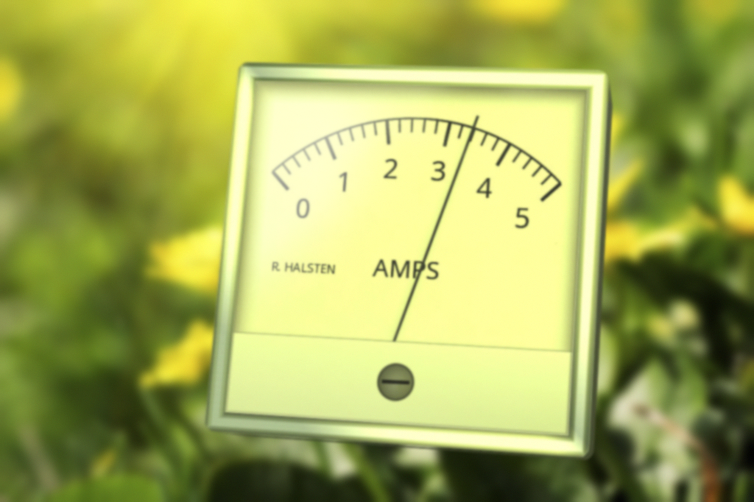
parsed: 3.4 A
